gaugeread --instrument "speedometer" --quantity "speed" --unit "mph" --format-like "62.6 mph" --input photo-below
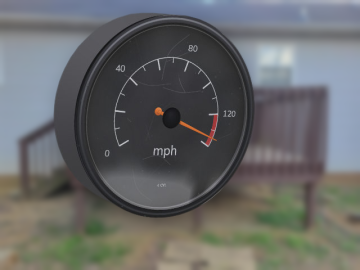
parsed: 135 mph
